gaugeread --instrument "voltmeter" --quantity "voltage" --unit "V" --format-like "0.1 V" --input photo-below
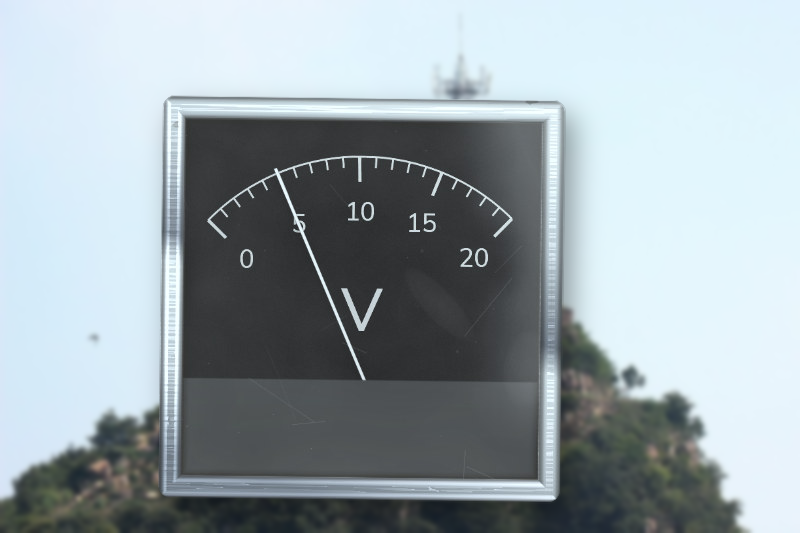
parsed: 5 V
